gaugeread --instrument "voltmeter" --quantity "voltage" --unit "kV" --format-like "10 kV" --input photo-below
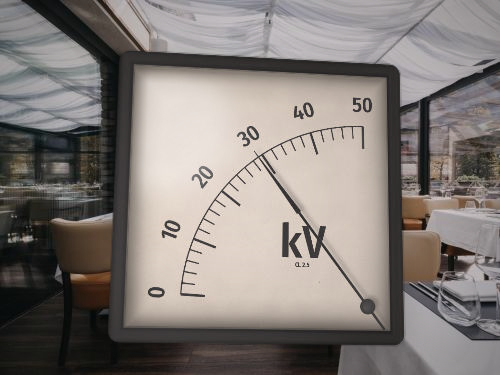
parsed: 29 kV
